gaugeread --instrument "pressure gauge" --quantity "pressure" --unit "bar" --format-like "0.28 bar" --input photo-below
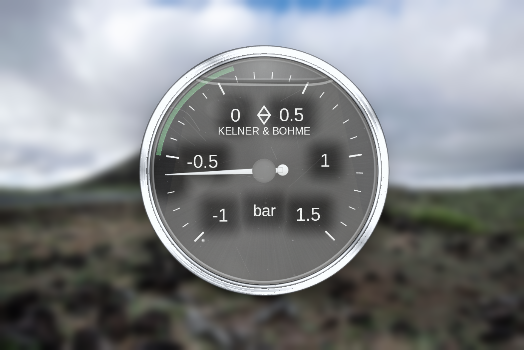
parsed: -0.6 bar
